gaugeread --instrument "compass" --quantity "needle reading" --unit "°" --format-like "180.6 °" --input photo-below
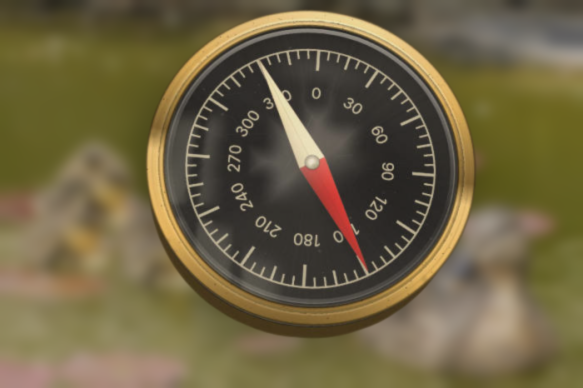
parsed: 150 °
